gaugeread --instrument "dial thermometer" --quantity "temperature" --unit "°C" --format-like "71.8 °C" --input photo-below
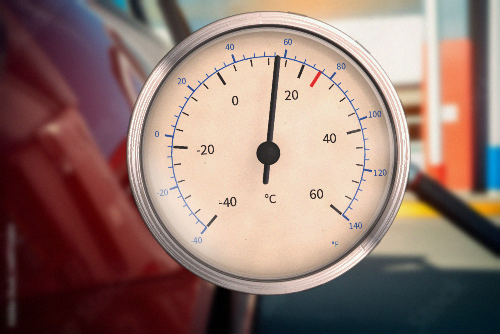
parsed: 14 °C
